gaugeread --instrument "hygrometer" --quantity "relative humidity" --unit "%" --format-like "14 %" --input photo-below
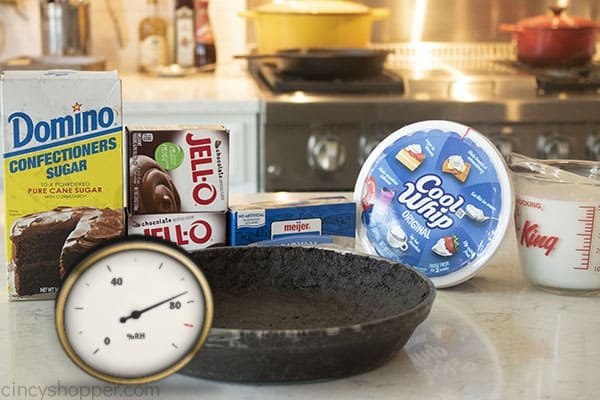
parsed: 75 %
